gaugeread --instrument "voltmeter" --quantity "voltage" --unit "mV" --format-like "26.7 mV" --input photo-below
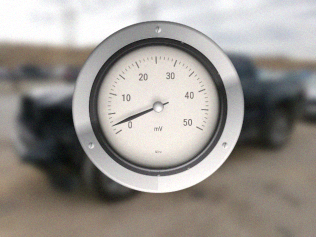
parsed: 2 mV
